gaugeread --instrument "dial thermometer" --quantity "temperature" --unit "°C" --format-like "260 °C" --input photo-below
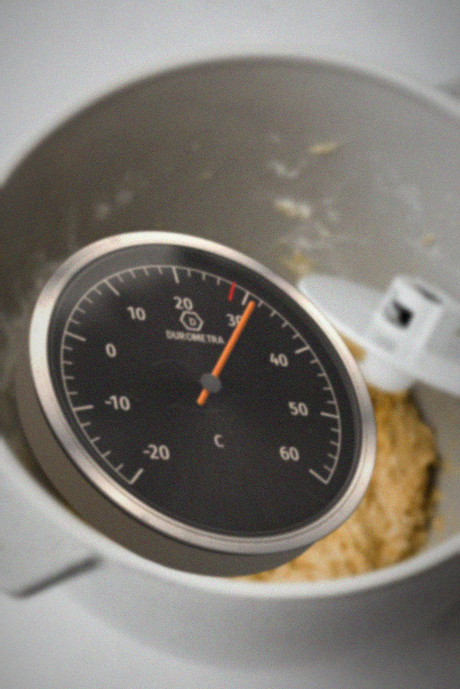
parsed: 31 °C
